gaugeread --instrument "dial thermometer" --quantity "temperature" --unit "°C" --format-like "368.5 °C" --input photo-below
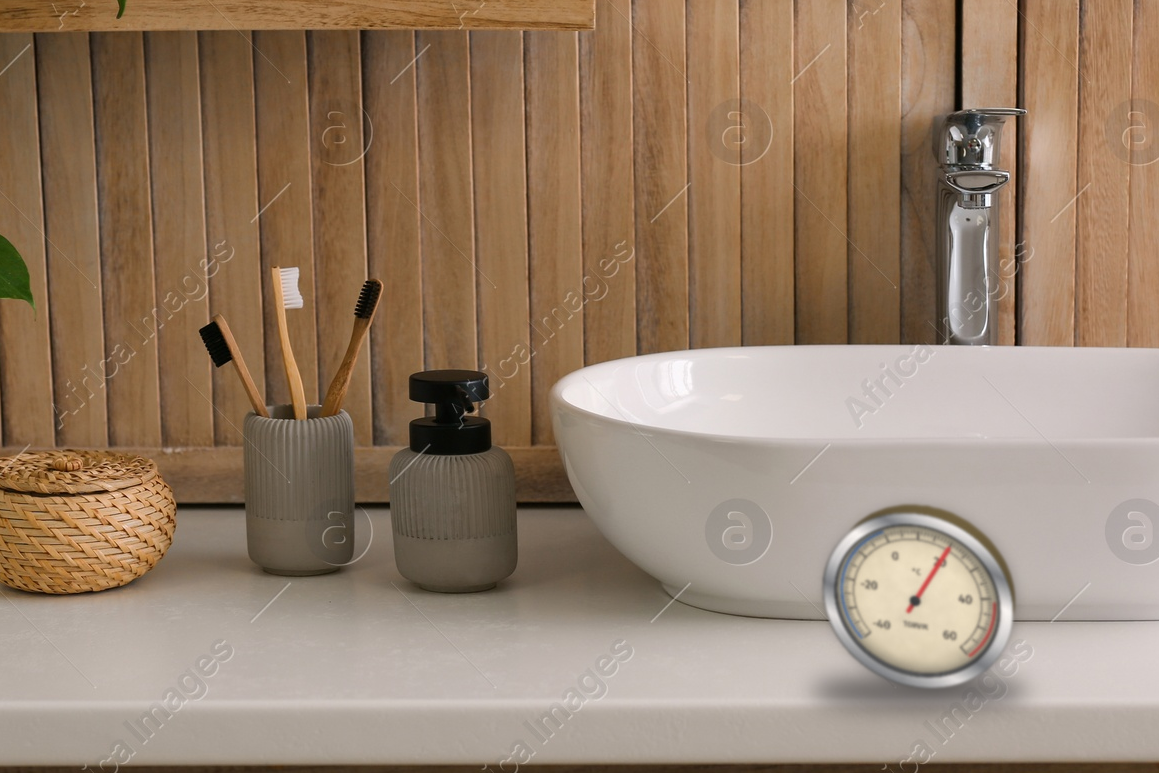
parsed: 20 °C
